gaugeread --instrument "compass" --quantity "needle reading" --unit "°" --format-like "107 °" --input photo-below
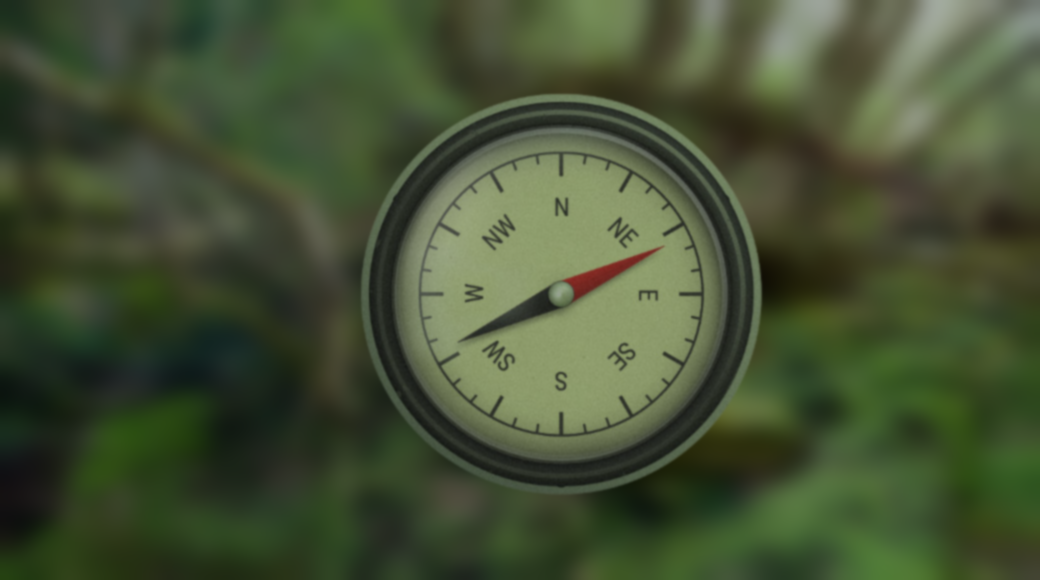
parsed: 65 °
